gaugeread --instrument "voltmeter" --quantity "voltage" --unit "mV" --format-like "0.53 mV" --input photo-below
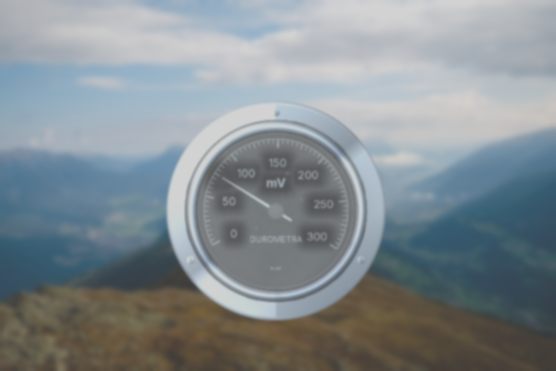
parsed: 75 mV
